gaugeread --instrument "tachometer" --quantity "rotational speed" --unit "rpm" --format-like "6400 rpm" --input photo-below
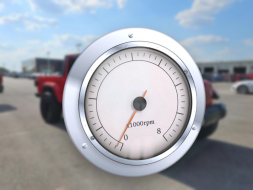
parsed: 200 rpm
